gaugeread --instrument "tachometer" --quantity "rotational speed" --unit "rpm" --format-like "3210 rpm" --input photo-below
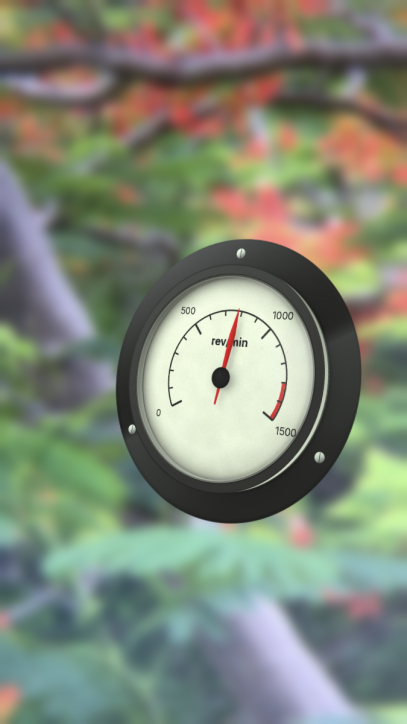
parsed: 800 rpm
